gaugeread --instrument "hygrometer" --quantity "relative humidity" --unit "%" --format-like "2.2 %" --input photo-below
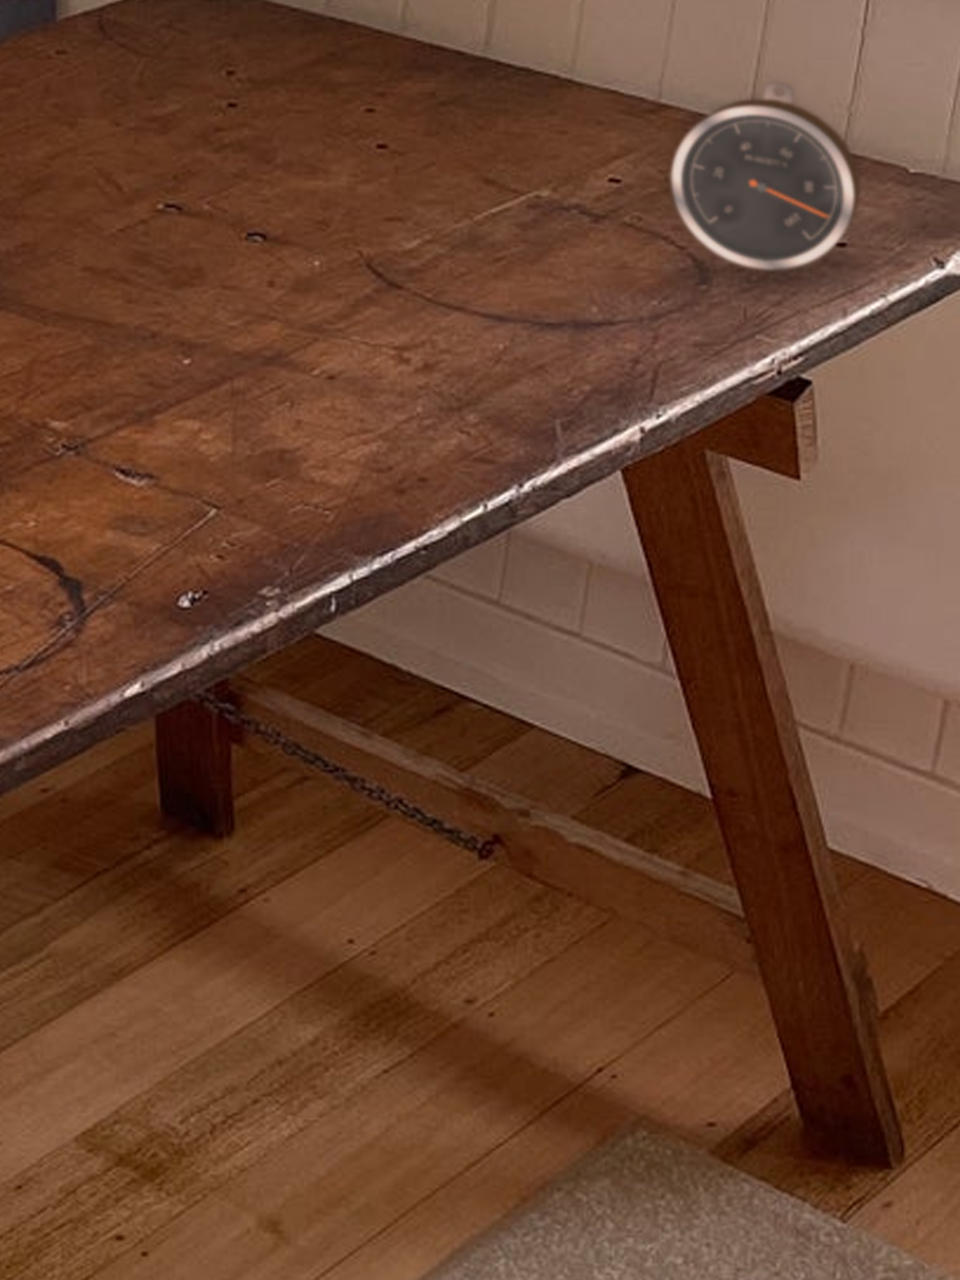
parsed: 90 %
